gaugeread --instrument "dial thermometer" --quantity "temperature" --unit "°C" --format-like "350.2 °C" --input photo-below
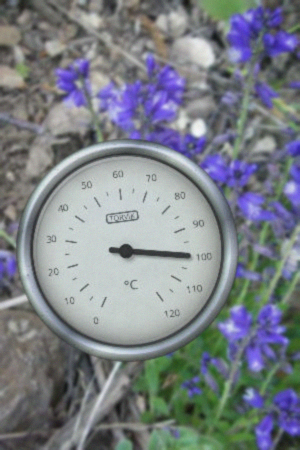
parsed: 100 °C
